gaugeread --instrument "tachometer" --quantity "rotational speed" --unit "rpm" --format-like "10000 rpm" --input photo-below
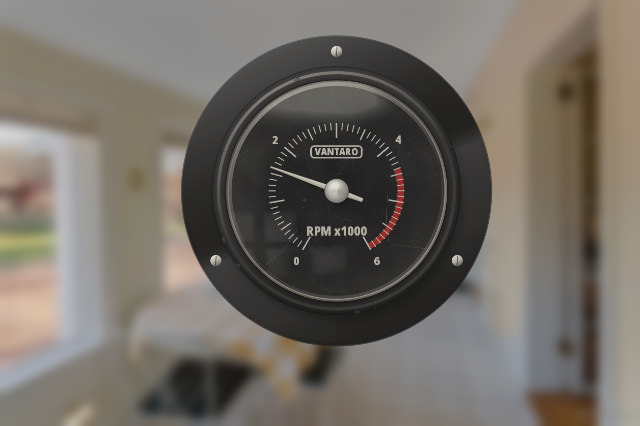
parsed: 1600 rpm
